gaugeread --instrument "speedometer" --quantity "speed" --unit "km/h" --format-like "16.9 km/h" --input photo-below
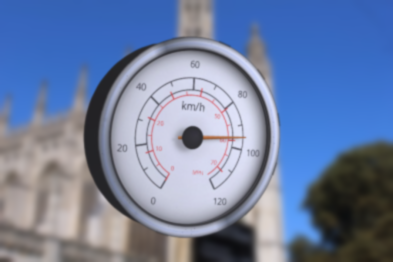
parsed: 95 km/h
